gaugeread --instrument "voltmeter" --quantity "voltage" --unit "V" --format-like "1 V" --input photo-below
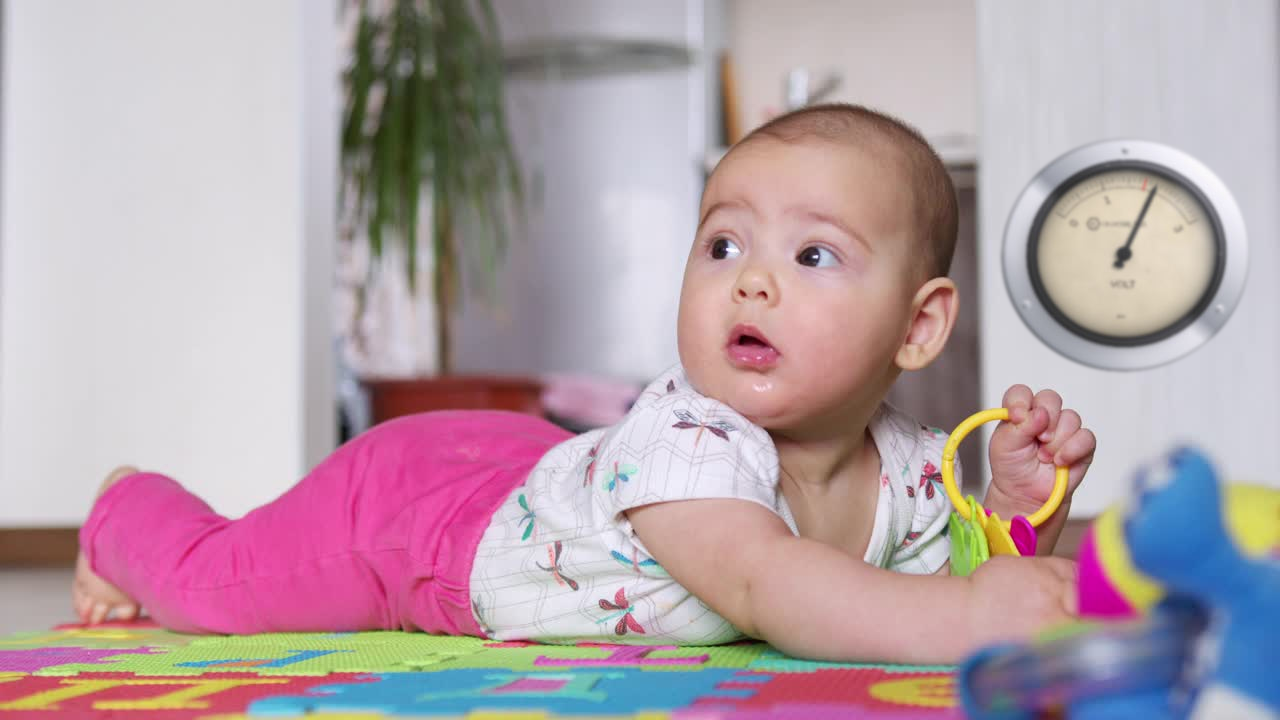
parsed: 2 V
